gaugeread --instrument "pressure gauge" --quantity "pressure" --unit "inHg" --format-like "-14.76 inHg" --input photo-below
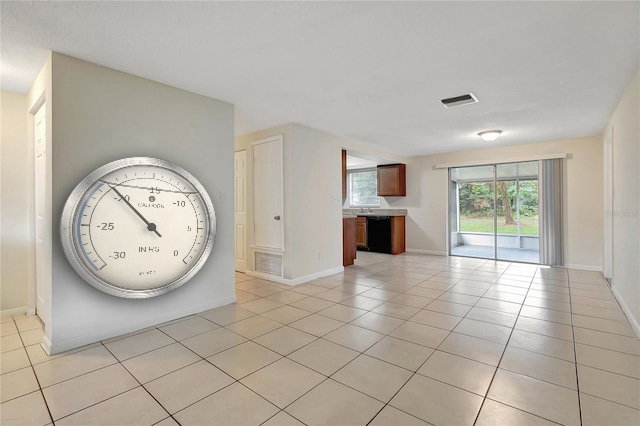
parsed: -20 inHg
